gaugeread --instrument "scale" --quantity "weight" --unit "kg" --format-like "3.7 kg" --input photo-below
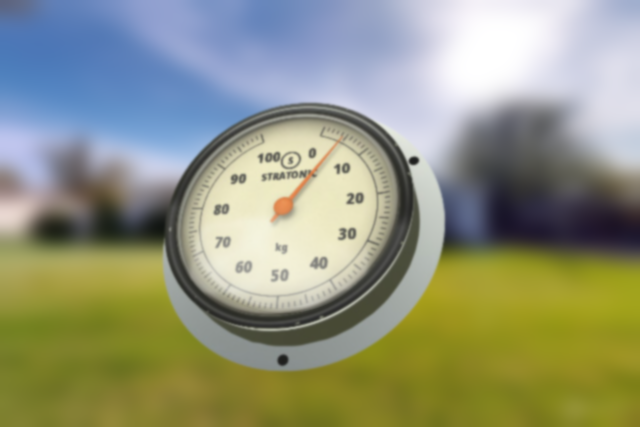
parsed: 5 kg
